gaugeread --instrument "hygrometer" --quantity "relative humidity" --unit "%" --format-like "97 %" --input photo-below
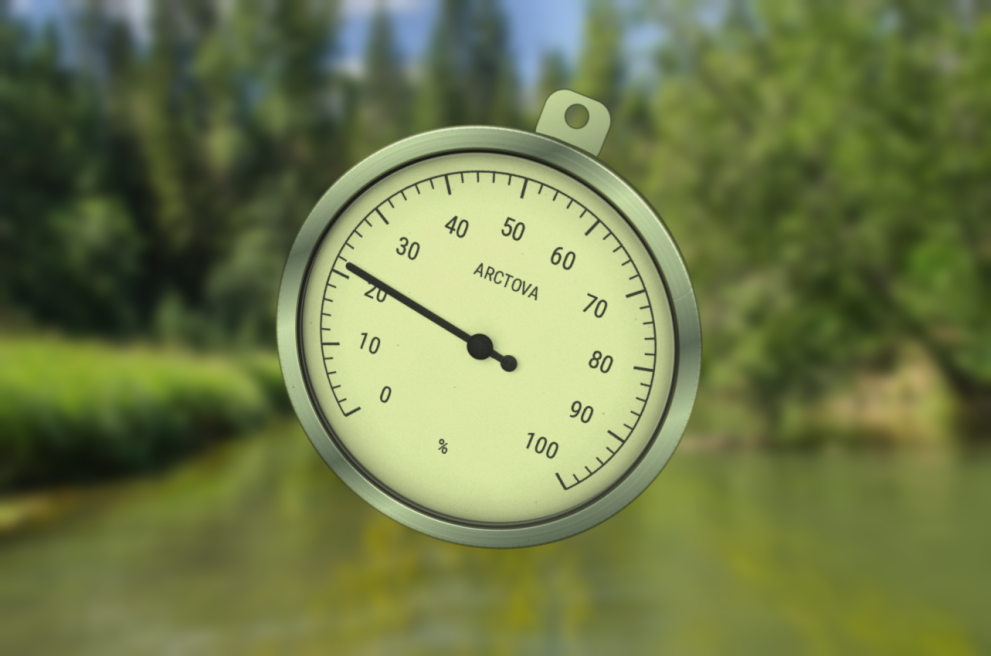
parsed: 22 %
